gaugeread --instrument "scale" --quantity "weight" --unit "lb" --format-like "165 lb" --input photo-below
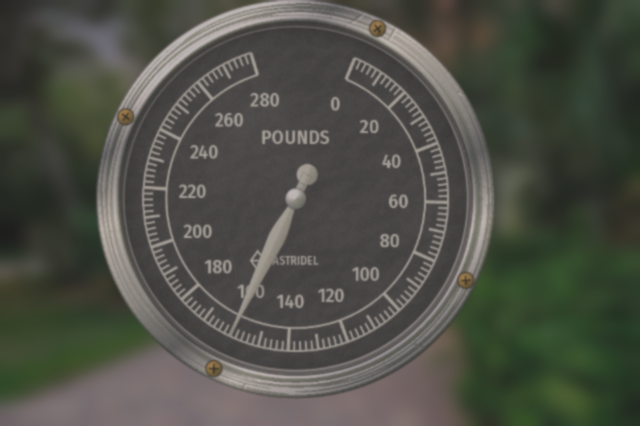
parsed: 160 lb
